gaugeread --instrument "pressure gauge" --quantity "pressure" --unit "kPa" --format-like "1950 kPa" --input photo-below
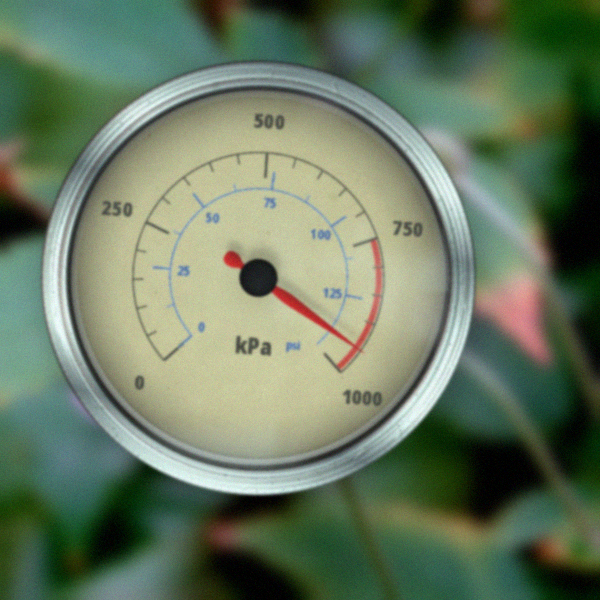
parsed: 950 kPa
